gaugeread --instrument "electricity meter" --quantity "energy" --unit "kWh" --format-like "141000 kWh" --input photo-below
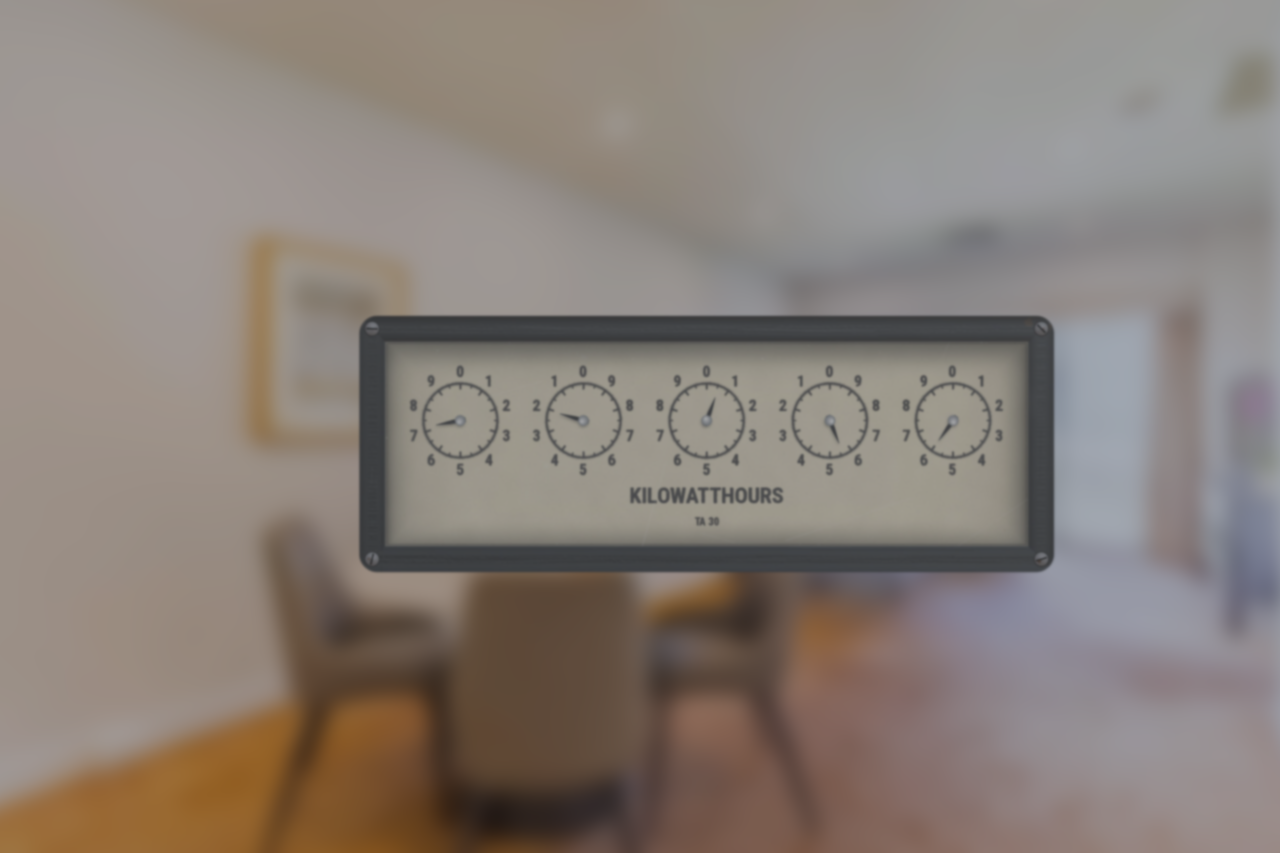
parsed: 72056 kWh
